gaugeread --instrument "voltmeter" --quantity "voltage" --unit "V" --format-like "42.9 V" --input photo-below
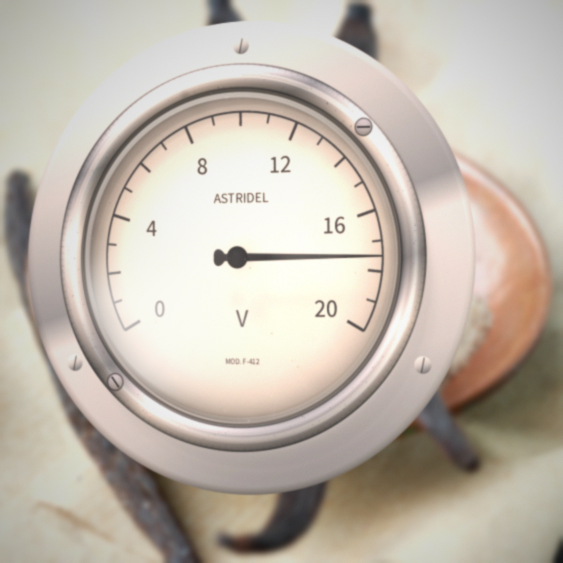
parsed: 17.5 V
